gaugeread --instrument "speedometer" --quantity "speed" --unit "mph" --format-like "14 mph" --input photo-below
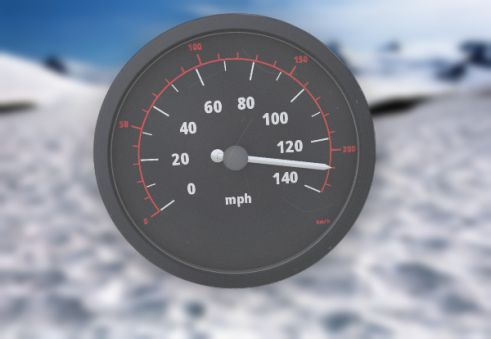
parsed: 130 mph
